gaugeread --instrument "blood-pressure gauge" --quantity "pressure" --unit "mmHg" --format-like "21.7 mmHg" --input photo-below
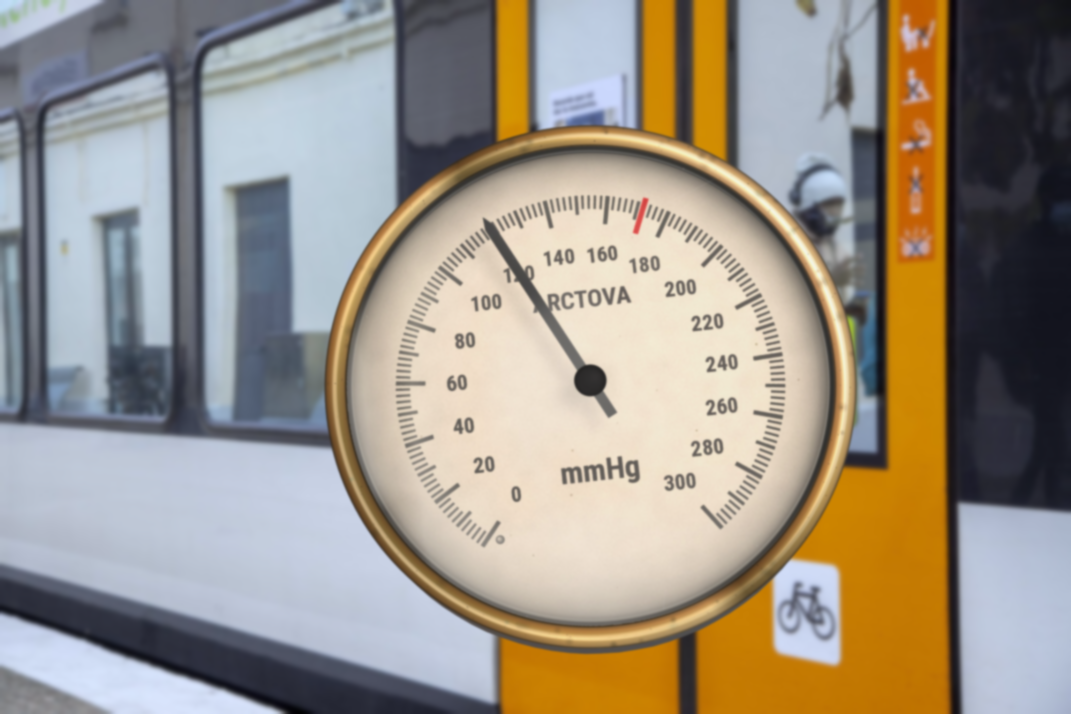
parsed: 120 mmHg
